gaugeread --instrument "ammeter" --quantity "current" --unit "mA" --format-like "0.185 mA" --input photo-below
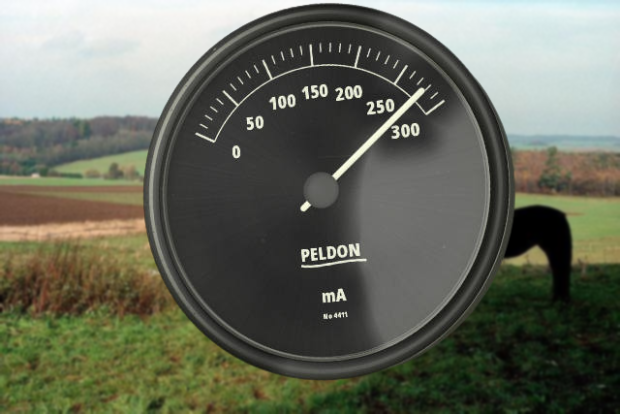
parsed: 280 mA
